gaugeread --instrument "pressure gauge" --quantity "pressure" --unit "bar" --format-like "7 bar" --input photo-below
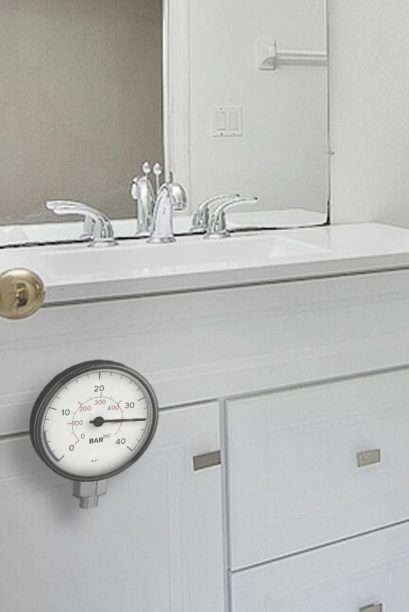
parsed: 34 bar
